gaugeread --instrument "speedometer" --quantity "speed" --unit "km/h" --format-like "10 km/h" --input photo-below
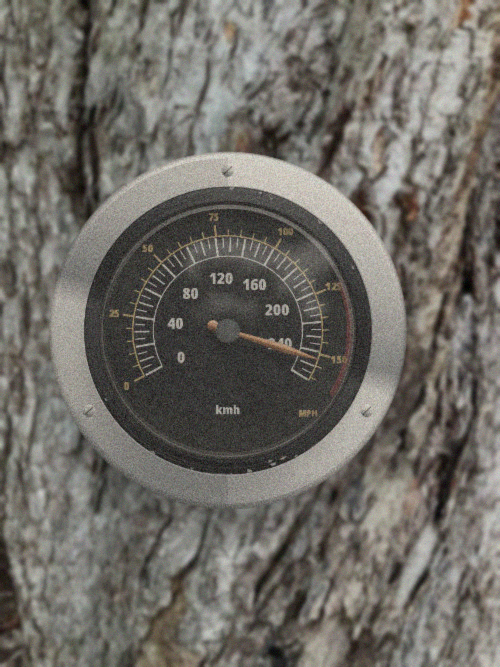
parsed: 245 km/h
